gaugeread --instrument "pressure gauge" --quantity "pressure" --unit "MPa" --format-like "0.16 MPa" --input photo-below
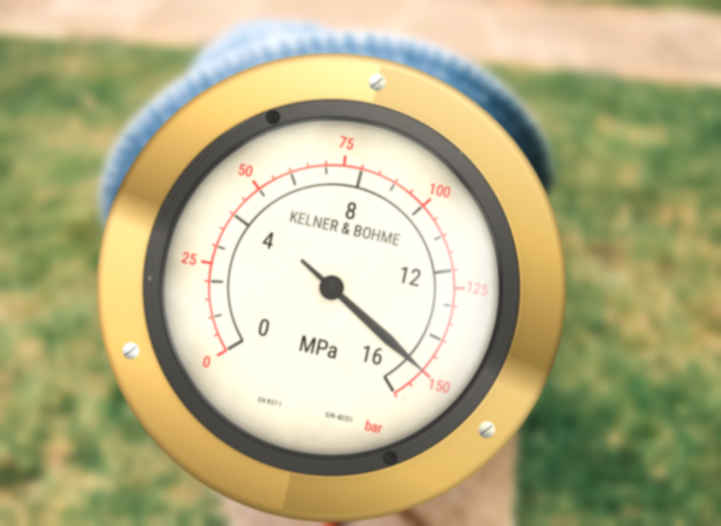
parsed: 15 MPa
